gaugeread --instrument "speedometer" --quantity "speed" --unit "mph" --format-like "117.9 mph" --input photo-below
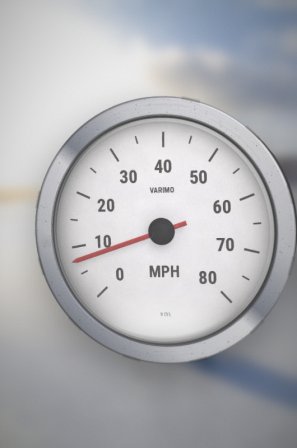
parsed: 7.5 mph
